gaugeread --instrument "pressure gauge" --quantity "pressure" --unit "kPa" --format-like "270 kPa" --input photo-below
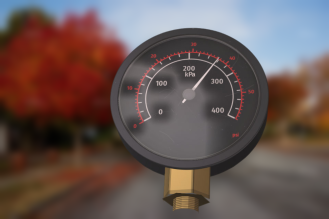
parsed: 260 kPa
